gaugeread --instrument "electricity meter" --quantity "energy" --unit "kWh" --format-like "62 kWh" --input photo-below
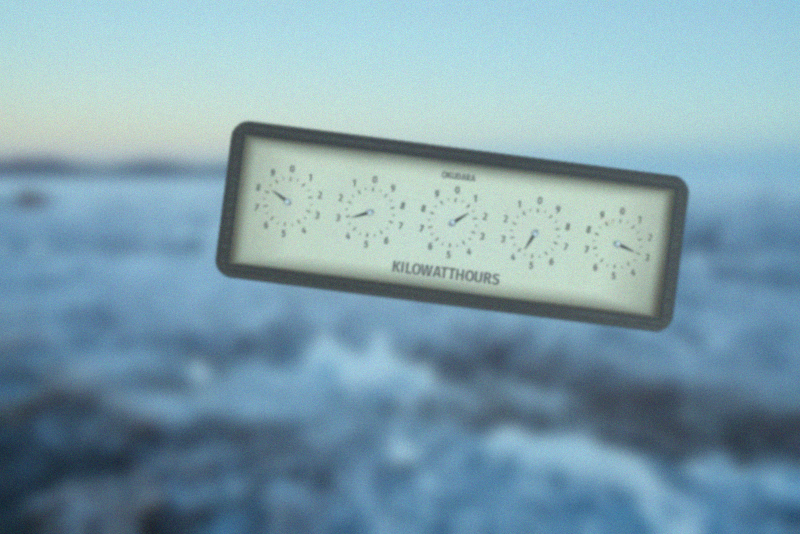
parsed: 83143 kWh
